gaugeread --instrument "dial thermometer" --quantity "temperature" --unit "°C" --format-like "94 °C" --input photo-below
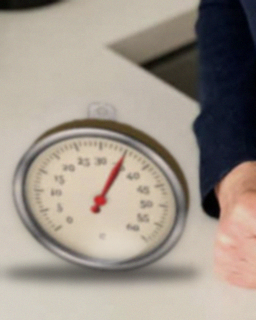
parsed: 35 °C
